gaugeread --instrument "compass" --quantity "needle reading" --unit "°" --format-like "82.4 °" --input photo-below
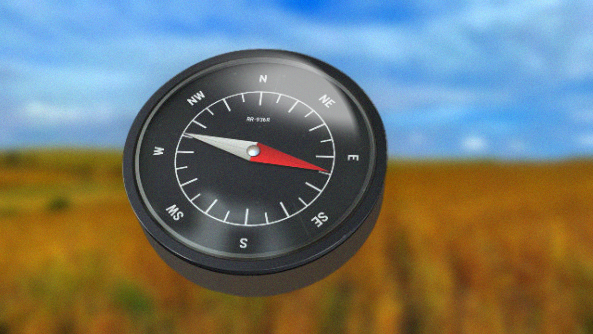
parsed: 105 °
